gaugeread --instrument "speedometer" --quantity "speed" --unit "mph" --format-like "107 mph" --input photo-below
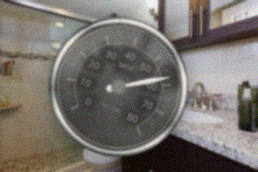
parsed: 57.5 mph
